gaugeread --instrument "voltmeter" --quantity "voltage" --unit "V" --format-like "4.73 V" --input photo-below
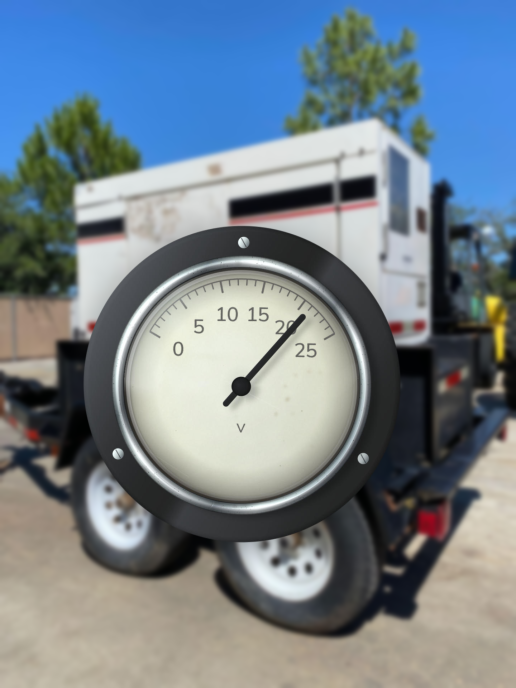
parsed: 21 V
